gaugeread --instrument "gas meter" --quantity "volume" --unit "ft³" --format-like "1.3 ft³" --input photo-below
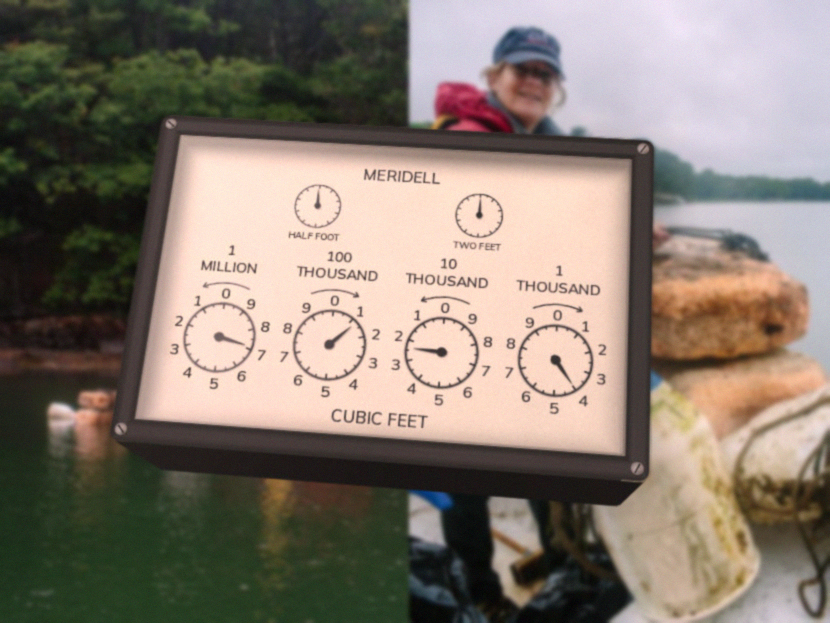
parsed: 712400 ft³
